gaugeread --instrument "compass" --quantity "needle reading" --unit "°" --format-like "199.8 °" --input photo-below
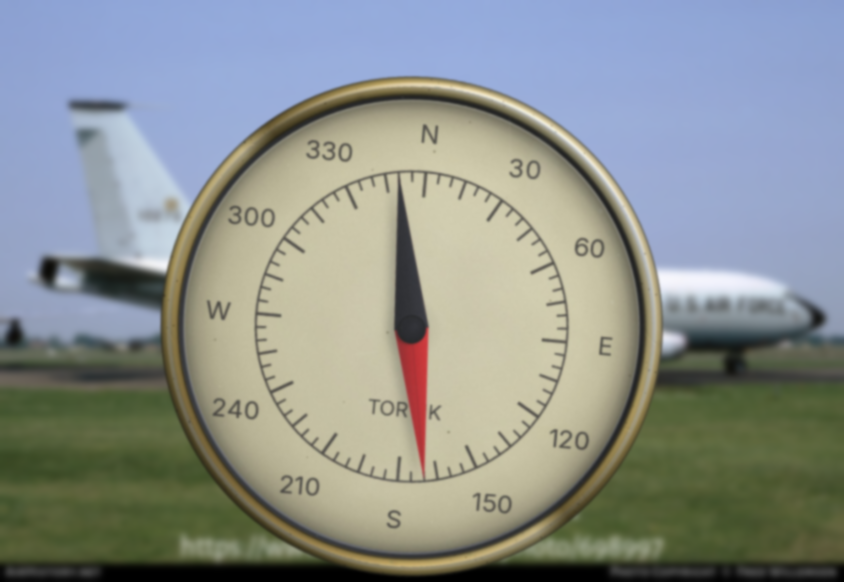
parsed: 170 °
